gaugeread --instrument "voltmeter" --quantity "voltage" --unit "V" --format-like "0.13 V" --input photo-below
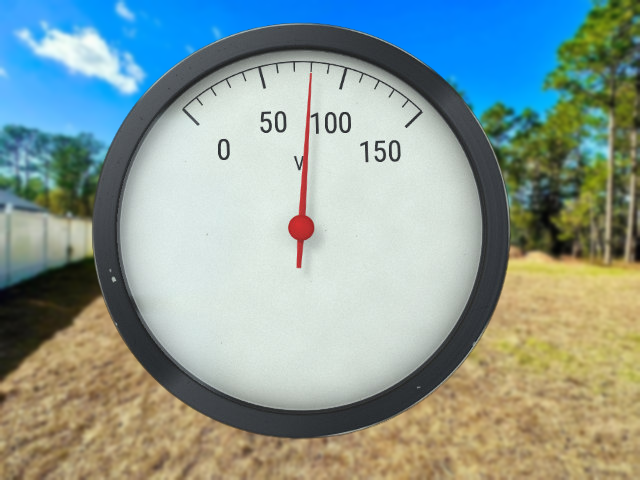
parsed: 80 V
